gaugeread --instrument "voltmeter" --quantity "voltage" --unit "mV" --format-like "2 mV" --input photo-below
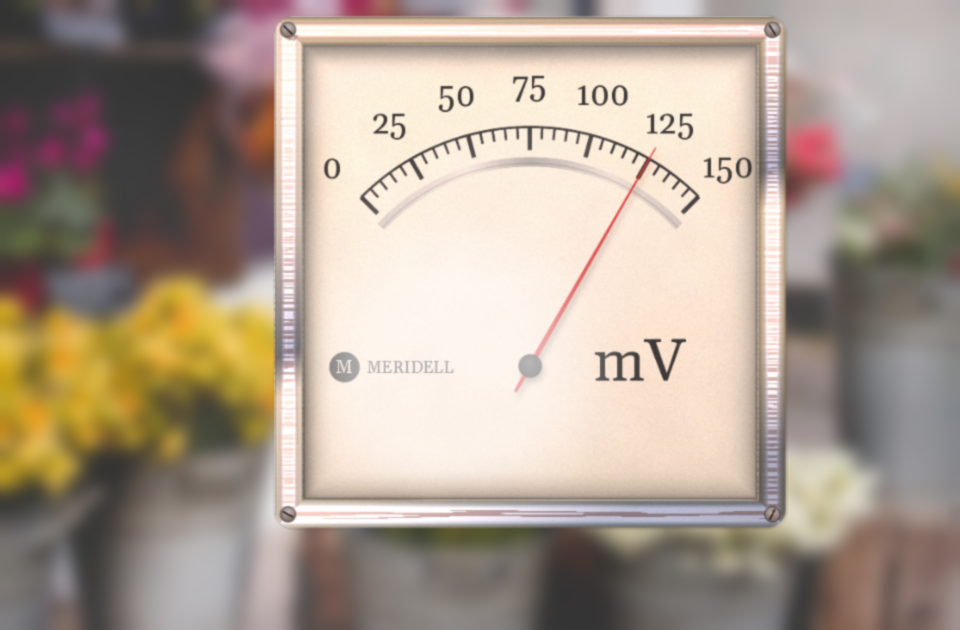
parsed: 125 mV
